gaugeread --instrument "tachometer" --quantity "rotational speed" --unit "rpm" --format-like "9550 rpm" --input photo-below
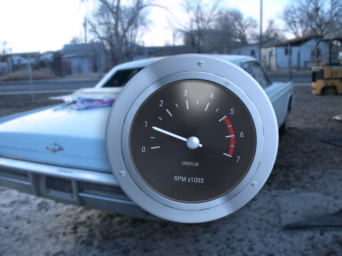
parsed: 1000 rpm
